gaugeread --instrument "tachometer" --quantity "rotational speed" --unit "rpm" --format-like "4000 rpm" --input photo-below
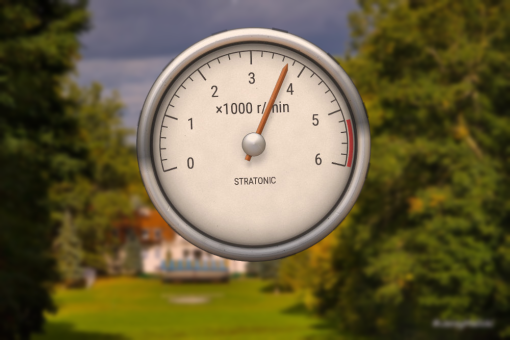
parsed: 3700 rpm
